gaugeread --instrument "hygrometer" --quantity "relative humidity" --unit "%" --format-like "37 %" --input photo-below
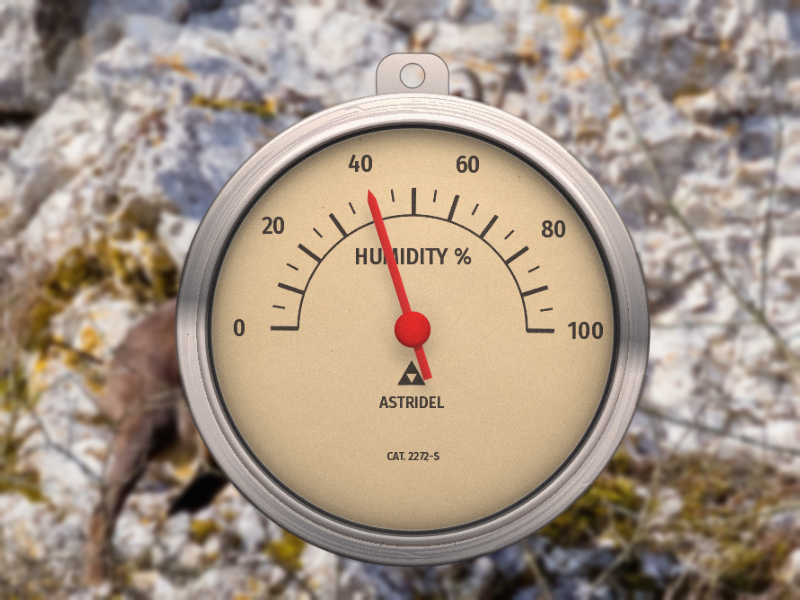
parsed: 40 %
